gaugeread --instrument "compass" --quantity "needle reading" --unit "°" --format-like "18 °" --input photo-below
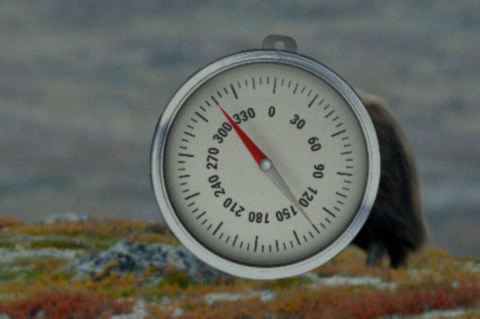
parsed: 315 °
